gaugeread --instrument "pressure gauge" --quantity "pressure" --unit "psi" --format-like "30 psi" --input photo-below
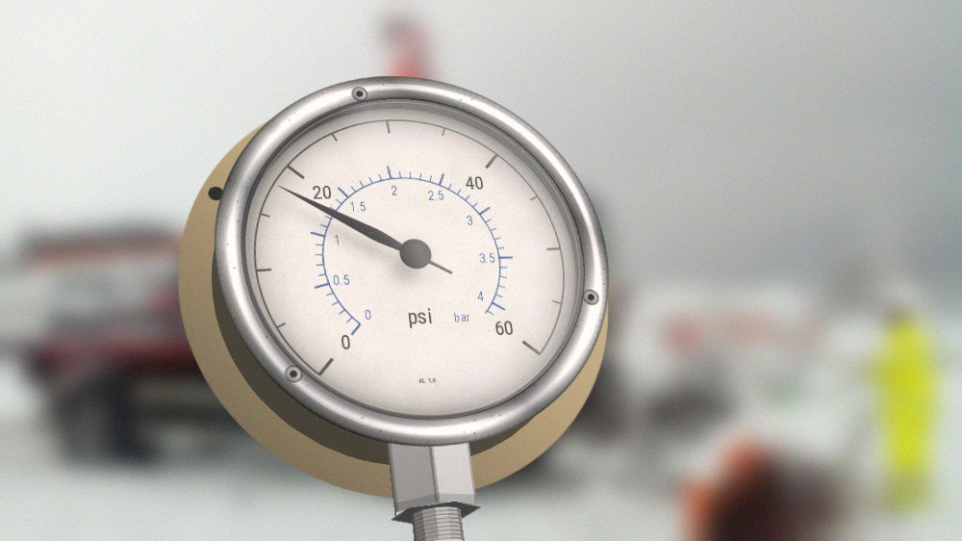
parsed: 17.5 psi
